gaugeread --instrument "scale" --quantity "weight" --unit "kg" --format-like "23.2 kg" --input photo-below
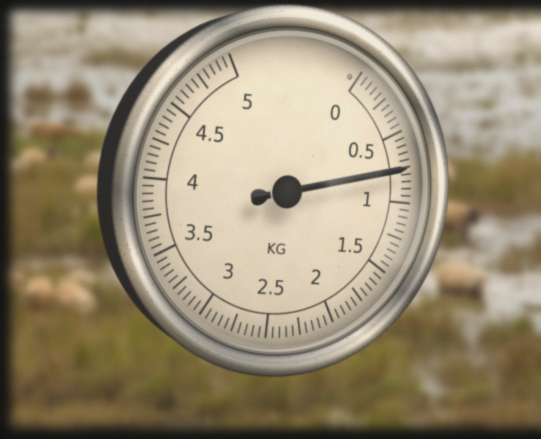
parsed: 0.75 kg
